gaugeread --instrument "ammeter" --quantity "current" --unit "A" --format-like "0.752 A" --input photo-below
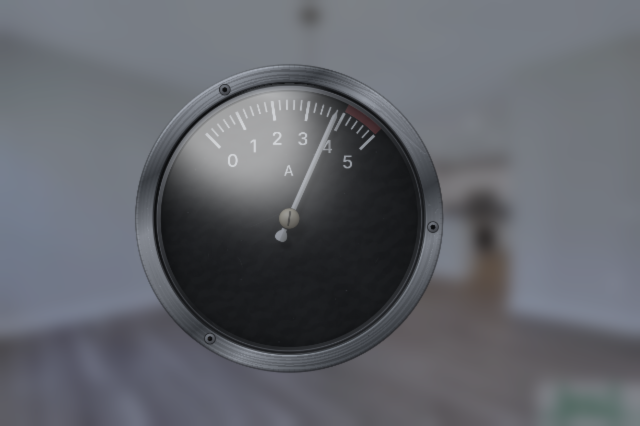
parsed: 3.8 A
